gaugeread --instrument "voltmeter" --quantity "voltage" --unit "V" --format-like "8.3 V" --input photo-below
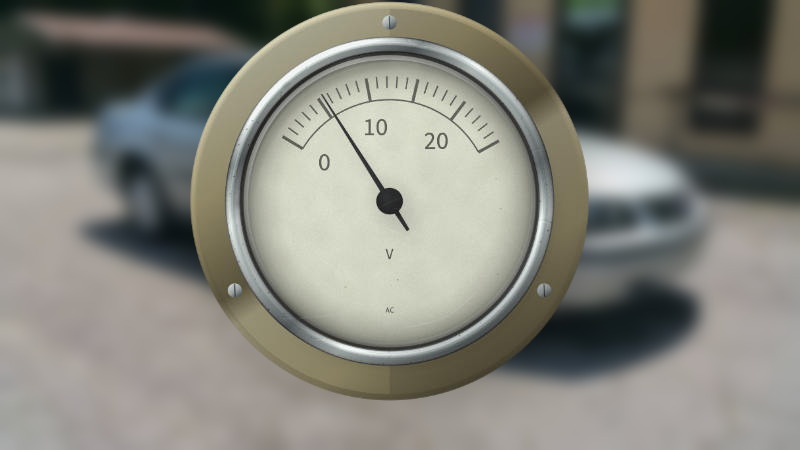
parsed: 5.5 V
